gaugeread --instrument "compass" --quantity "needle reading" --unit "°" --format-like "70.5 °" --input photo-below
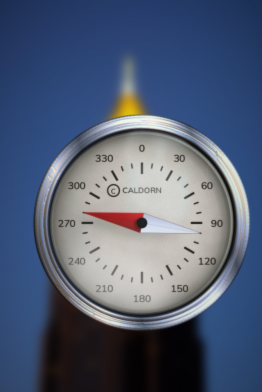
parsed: 280 °
